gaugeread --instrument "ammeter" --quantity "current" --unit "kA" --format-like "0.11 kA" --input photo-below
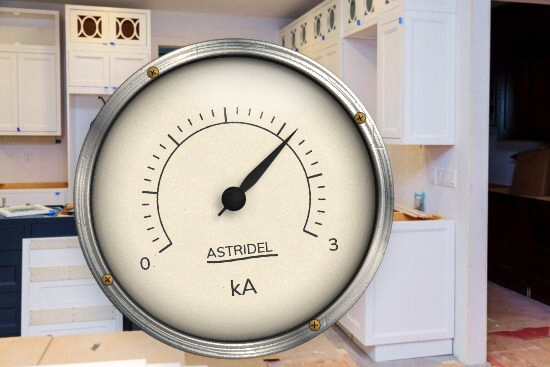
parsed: 2.1 kA
